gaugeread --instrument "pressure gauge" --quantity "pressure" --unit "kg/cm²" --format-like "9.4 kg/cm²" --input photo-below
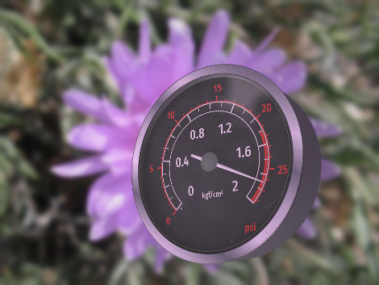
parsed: 1.85 kg/cm²
